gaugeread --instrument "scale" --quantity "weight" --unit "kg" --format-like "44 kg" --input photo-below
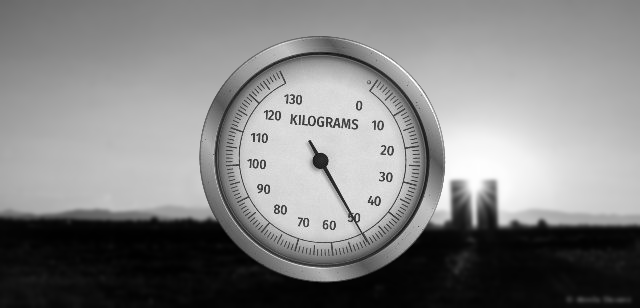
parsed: 50 kg
